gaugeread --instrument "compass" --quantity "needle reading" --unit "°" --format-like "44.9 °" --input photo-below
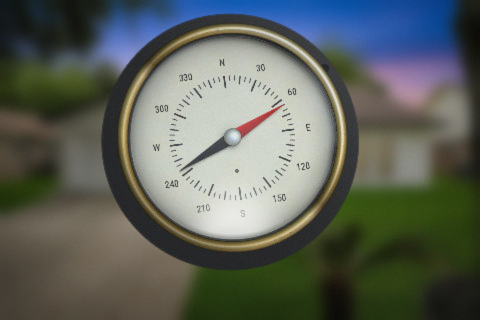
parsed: 65 °
